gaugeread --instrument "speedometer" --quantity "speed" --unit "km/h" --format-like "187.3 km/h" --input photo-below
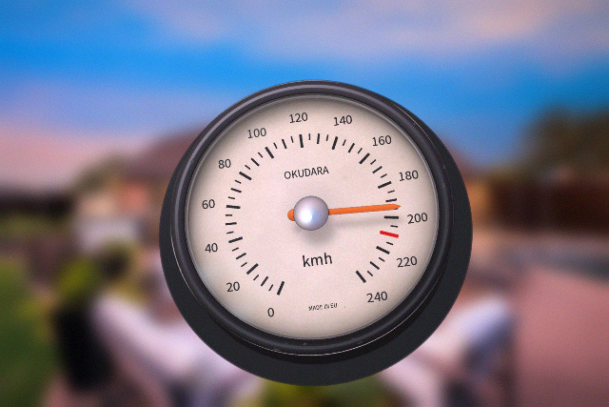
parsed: 195 km/h
